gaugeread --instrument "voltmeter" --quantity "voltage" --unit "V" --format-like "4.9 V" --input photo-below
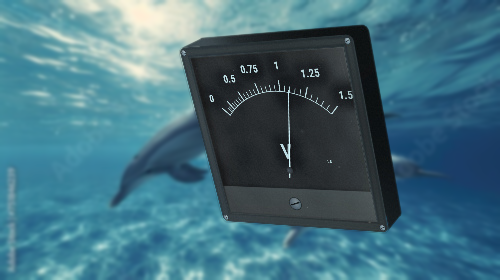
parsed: 1.1 V
